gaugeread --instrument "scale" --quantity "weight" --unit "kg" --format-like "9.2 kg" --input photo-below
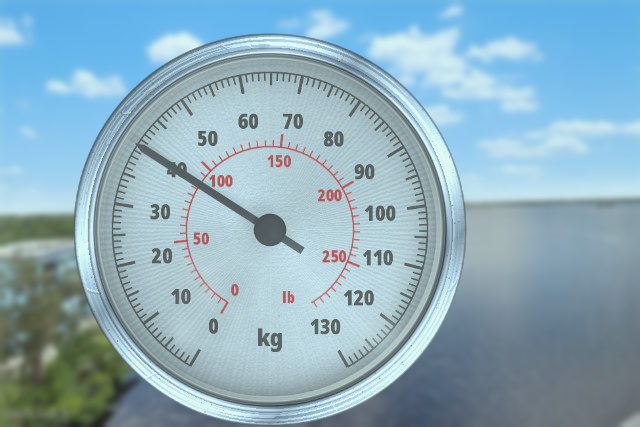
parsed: 40 kg
